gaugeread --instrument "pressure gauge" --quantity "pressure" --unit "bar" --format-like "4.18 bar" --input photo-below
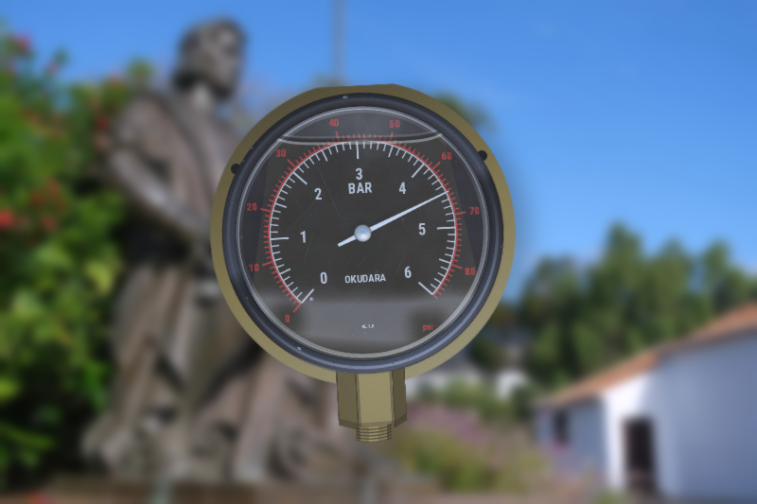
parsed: 4.5 bar
